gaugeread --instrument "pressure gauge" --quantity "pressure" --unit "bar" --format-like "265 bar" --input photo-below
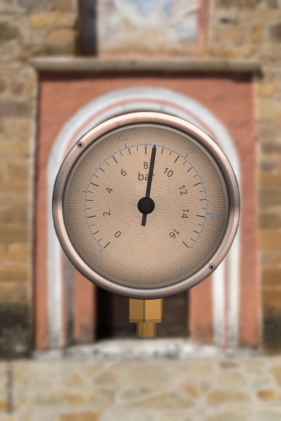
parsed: 8.5 bar
